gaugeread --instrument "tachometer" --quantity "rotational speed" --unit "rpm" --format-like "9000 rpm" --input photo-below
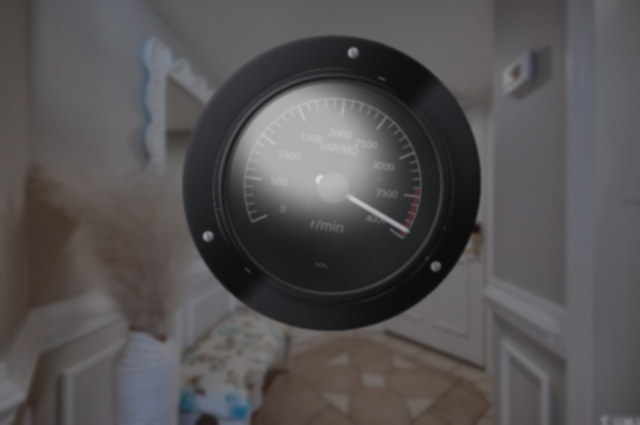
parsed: 3900 rpm
